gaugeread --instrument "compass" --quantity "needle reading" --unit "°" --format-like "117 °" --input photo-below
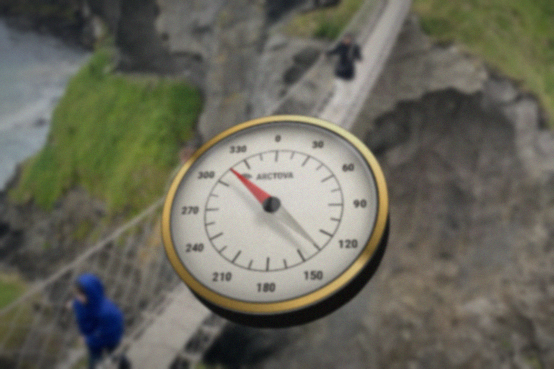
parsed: 315 °
